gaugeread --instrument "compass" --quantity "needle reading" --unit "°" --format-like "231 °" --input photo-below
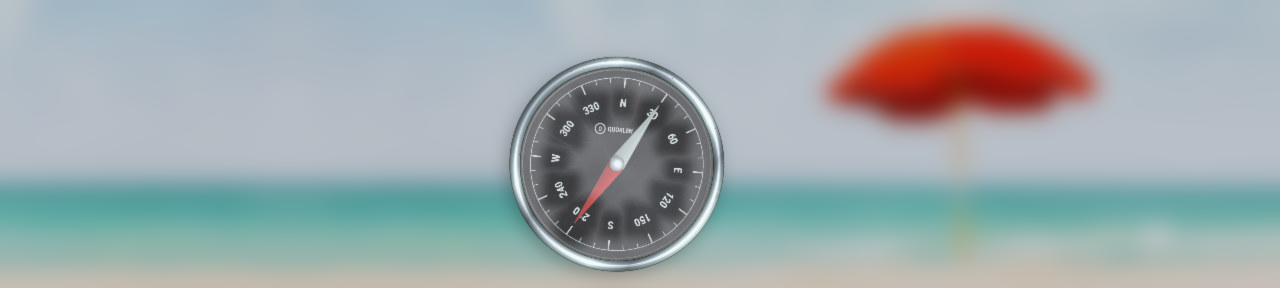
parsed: 210 °
